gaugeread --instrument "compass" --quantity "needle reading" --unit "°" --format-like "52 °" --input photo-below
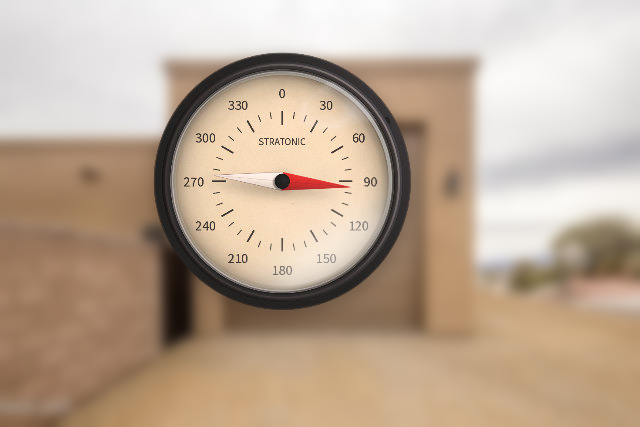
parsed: 95 °
